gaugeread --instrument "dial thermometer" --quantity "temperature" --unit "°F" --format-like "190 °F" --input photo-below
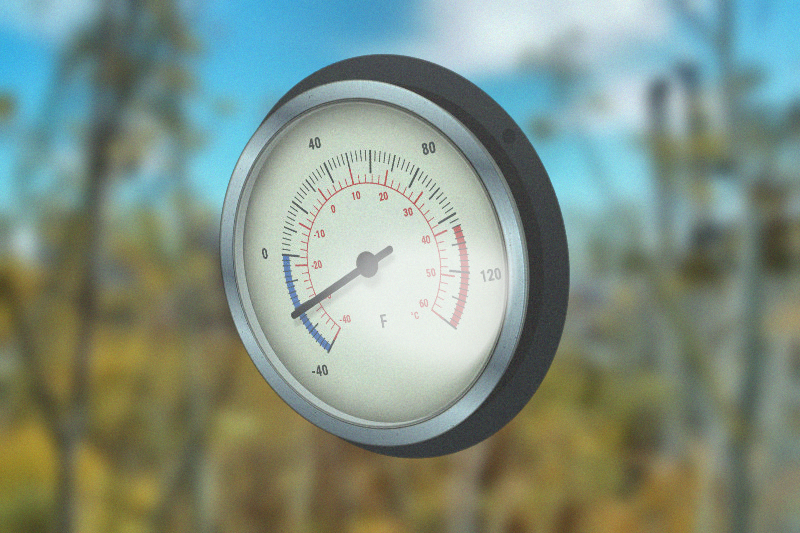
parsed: -22 °F
